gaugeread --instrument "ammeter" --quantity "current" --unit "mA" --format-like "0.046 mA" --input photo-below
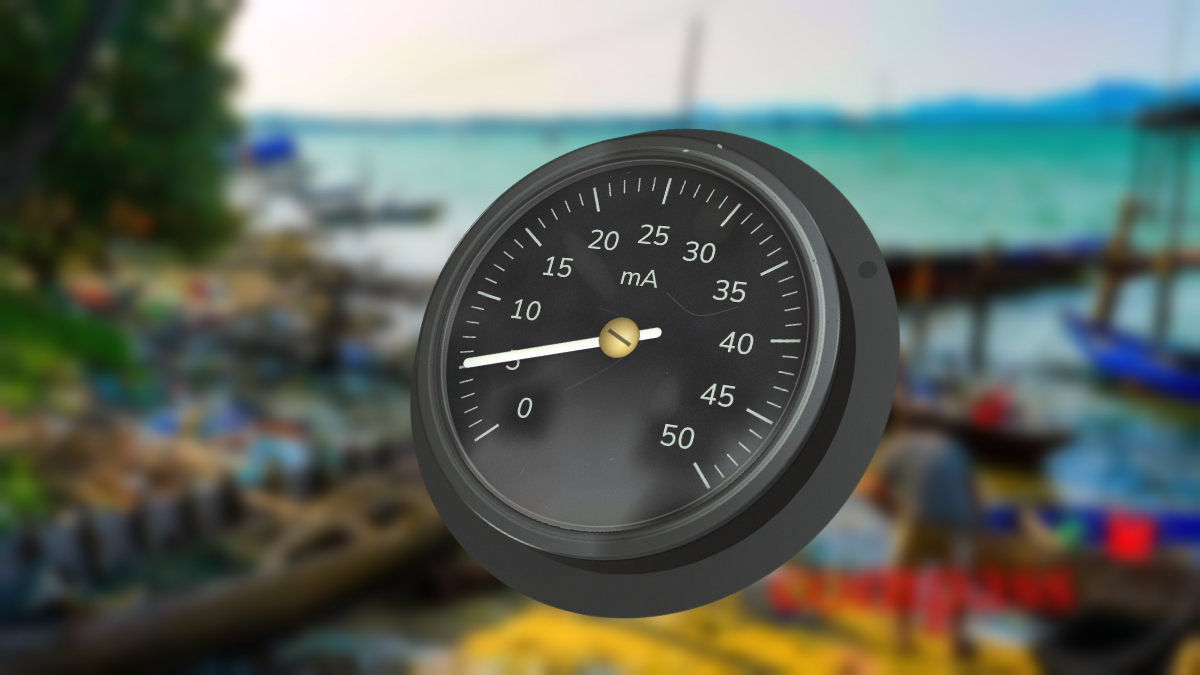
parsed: 5 mA
